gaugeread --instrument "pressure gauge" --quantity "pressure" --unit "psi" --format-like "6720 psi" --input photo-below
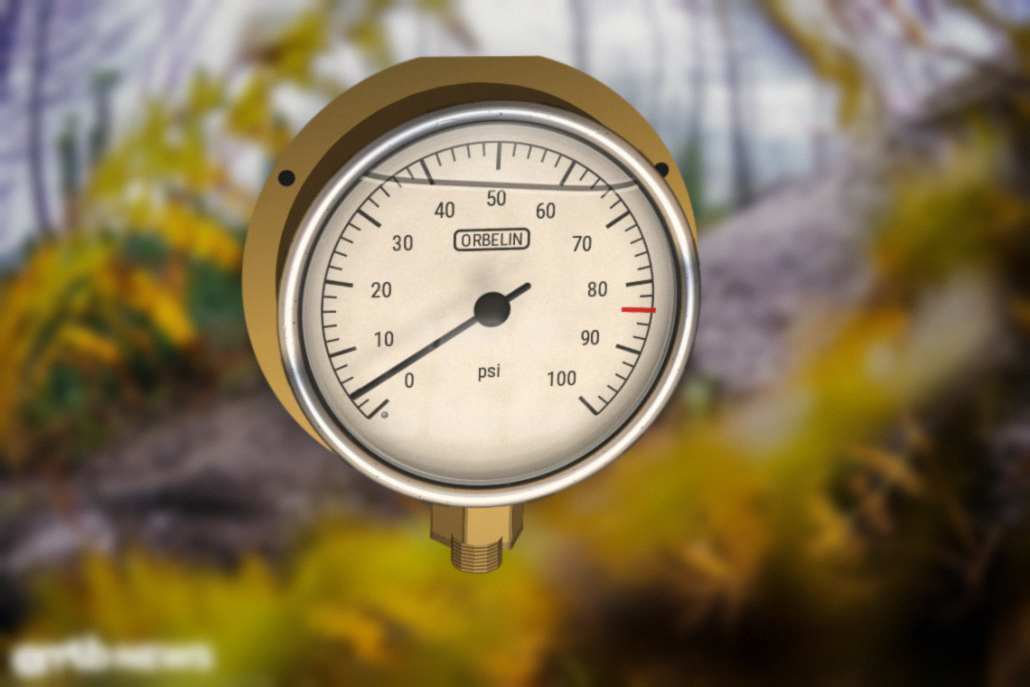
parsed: 4 psi
